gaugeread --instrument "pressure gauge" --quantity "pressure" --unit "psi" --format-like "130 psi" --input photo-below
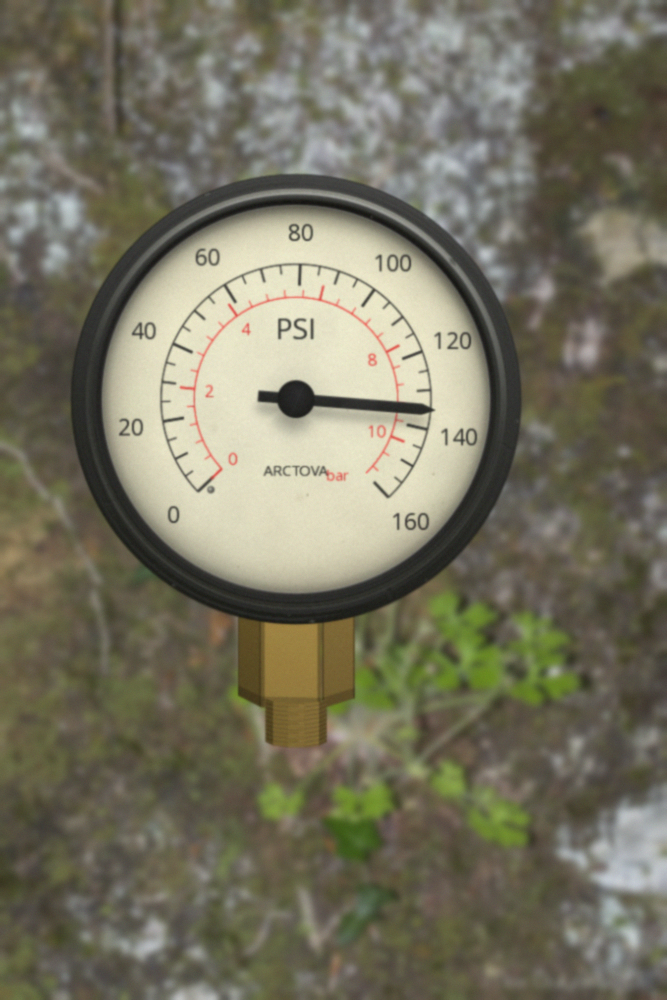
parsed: 135 psi
